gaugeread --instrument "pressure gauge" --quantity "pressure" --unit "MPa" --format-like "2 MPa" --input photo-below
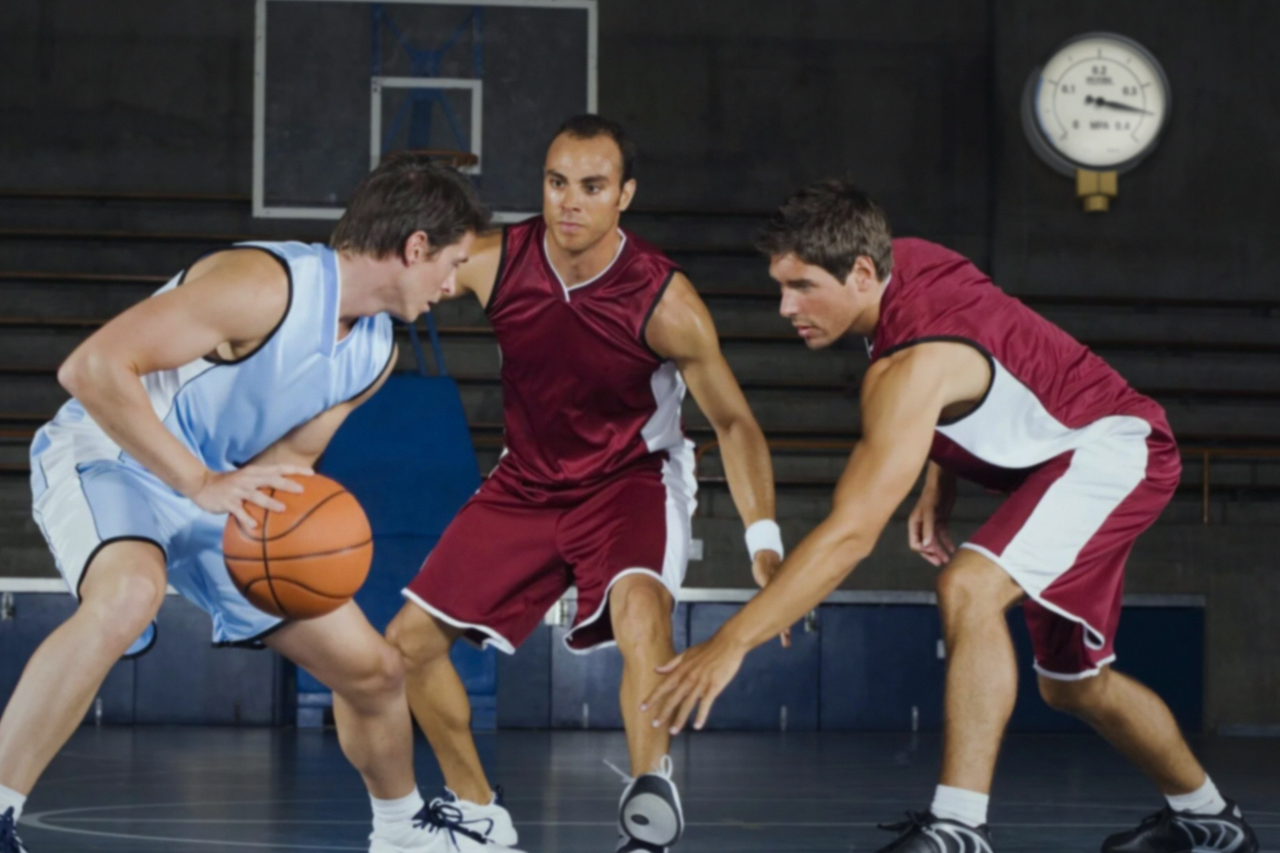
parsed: 0.35 MPa
